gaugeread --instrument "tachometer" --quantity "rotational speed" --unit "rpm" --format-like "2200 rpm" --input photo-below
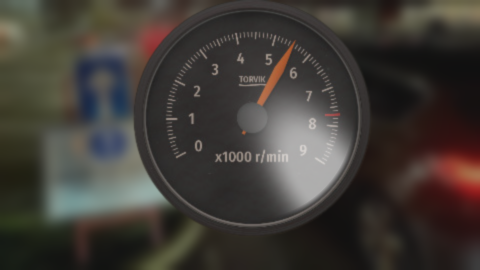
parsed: 5500 rpm
